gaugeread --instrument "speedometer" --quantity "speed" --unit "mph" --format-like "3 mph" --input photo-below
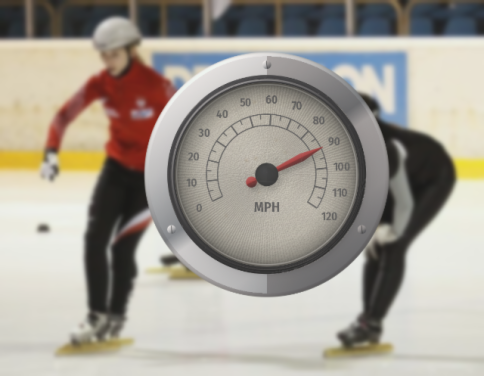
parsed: 90 mph
